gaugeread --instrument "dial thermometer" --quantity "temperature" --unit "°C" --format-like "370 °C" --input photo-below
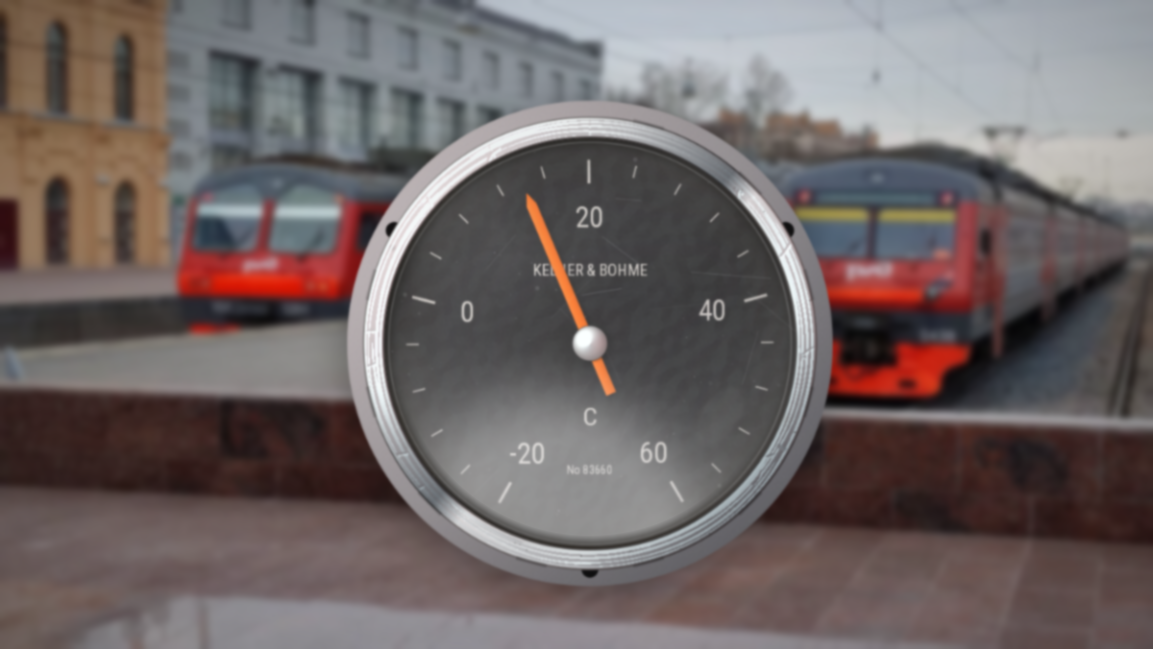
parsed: 14 °C
